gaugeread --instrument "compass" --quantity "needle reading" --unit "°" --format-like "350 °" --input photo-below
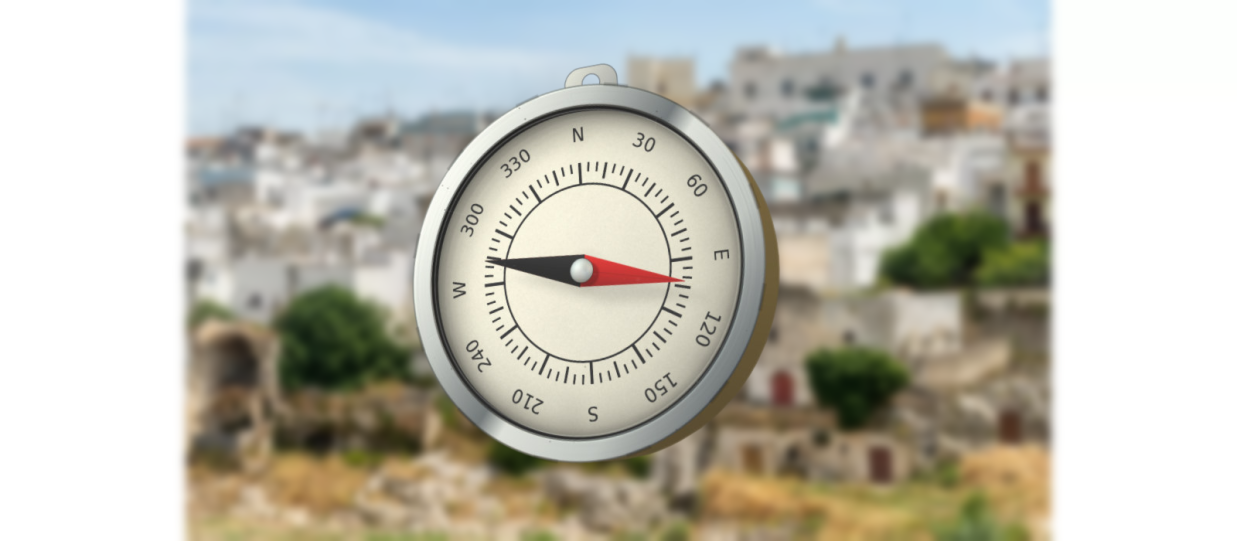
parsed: 102.5 °
